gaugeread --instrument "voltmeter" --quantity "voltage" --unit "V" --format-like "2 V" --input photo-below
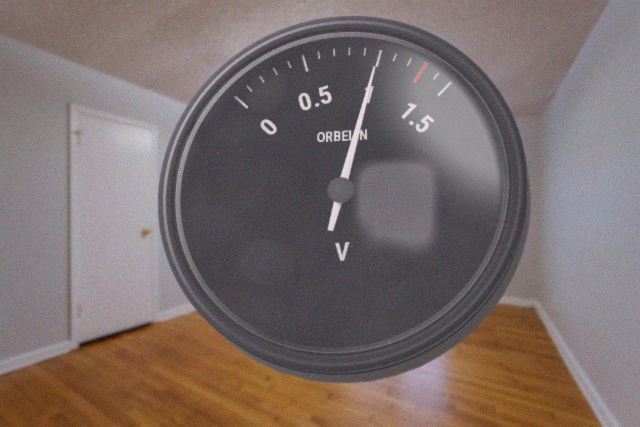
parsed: 1 V
